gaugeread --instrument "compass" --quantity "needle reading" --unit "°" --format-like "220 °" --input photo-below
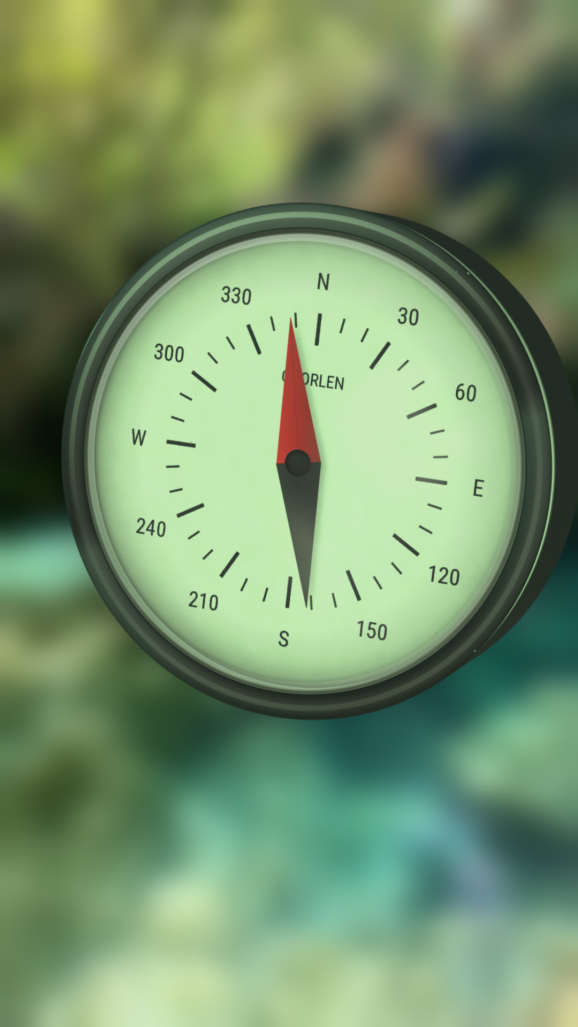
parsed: 350 °
